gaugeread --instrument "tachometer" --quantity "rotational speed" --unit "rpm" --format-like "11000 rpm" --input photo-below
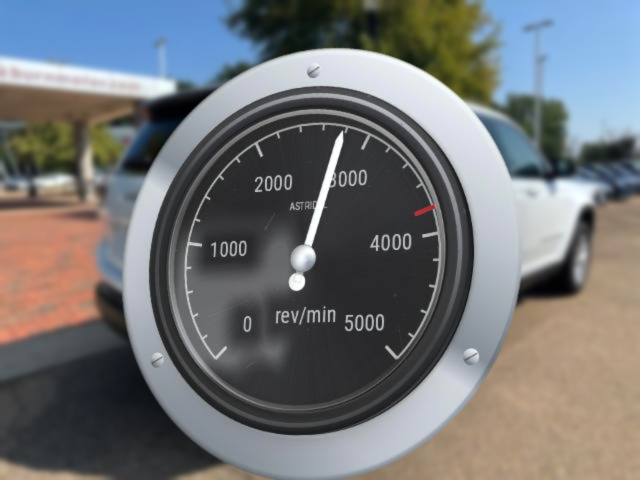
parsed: 2800 rpm
